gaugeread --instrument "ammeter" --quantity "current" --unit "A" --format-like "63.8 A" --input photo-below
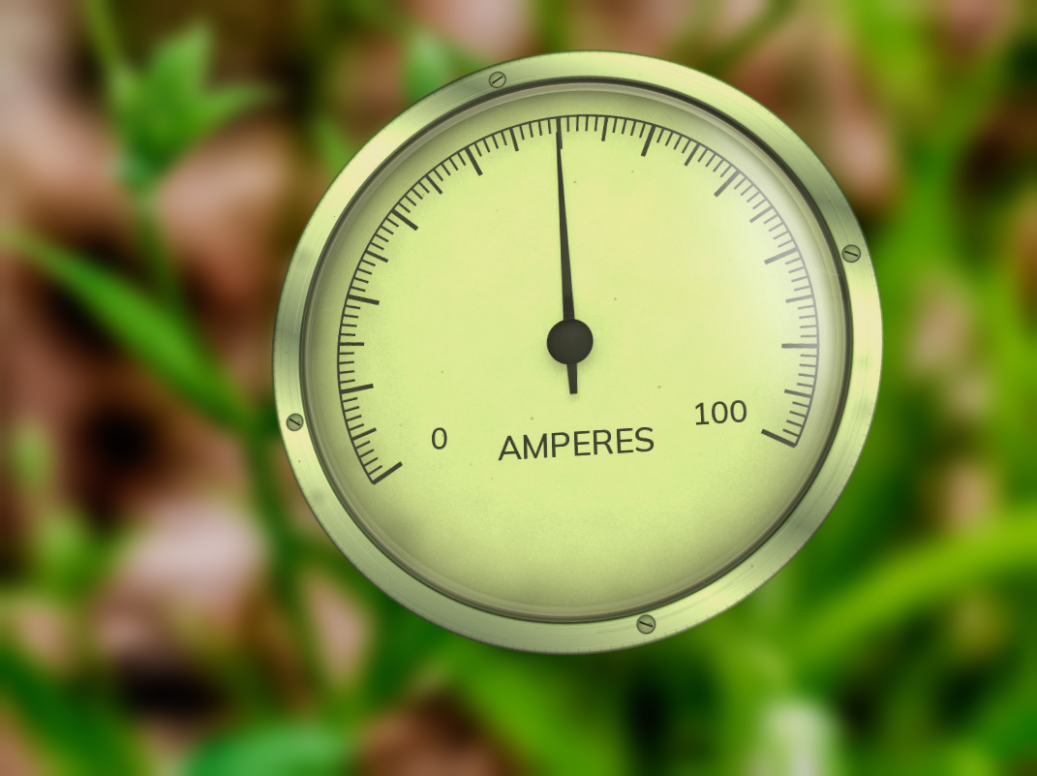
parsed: 50 A
